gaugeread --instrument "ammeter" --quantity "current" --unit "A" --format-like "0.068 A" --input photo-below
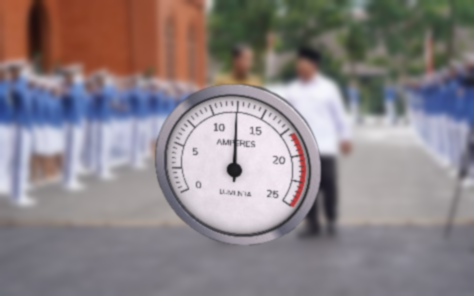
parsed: 12.5 A
